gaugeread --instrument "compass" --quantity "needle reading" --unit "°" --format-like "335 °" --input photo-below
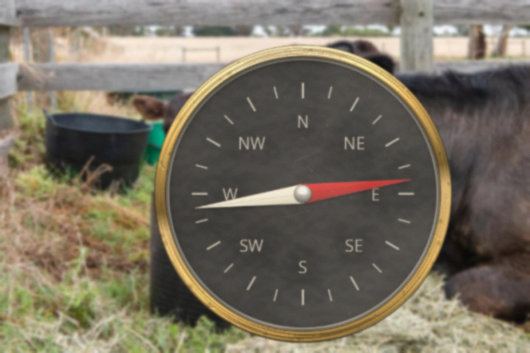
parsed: 82.5 °
